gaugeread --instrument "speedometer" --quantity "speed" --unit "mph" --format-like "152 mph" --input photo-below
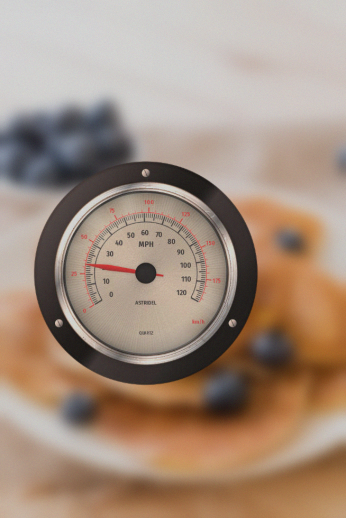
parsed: 20 mph
